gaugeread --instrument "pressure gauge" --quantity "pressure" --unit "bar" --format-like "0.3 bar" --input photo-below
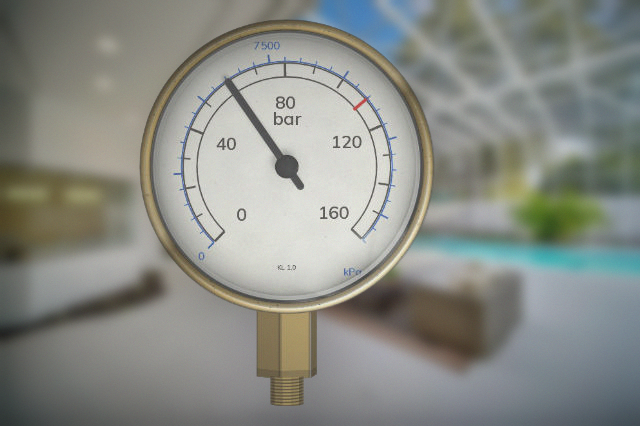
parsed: 60 bar
